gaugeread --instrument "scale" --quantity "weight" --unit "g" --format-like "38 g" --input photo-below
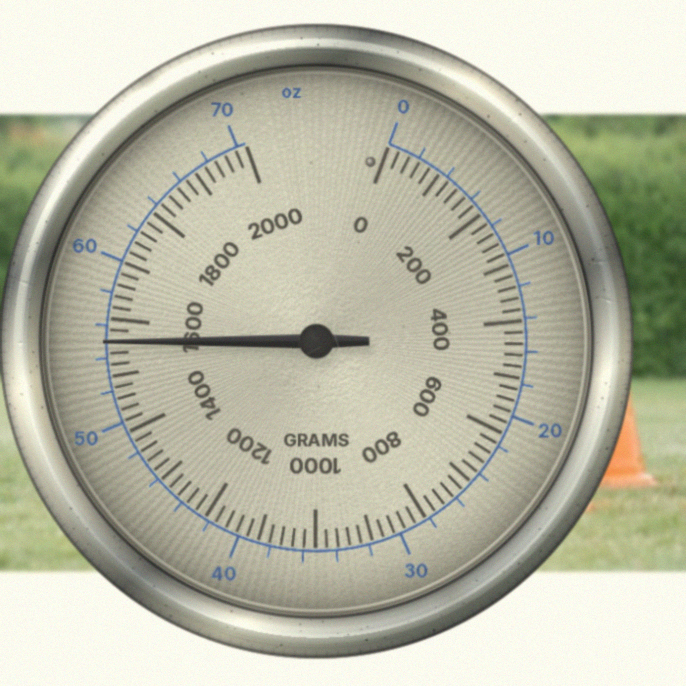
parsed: 1560 g
